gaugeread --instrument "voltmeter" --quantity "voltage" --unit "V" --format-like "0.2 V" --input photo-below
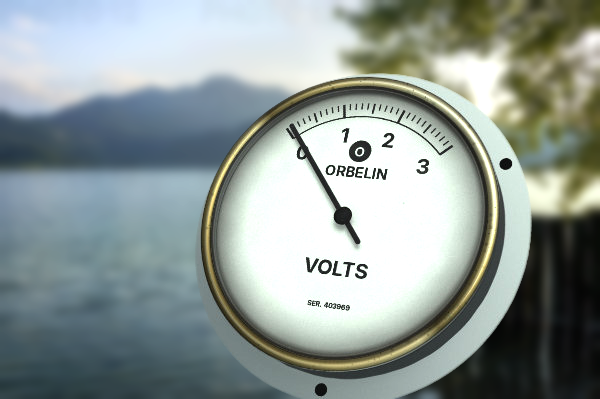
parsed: 0.1 V
